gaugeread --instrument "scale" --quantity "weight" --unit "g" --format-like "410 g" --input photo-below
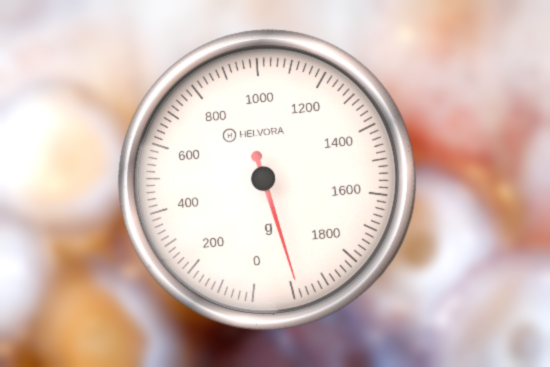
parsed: 1980 g
